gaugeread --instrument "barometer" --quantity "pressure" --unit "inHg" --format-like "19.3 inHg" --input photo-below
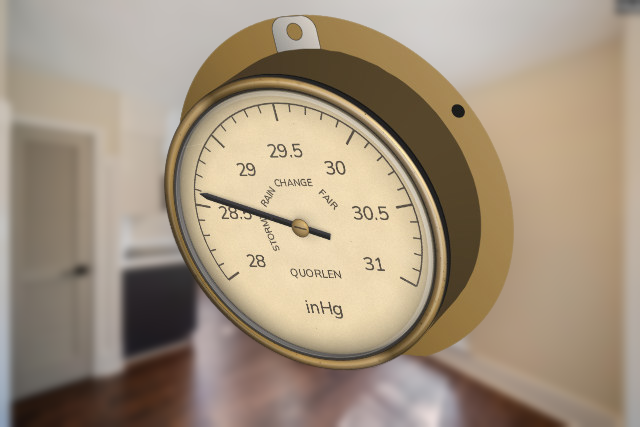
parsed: 28.6 inHg
